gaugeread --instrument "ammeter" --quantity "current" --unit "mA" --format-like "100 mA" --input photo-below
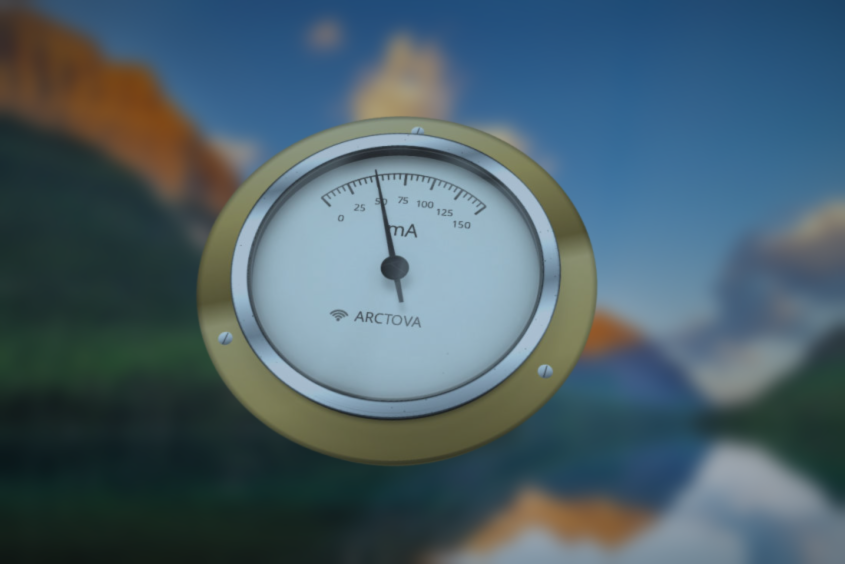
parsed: 50 mA
